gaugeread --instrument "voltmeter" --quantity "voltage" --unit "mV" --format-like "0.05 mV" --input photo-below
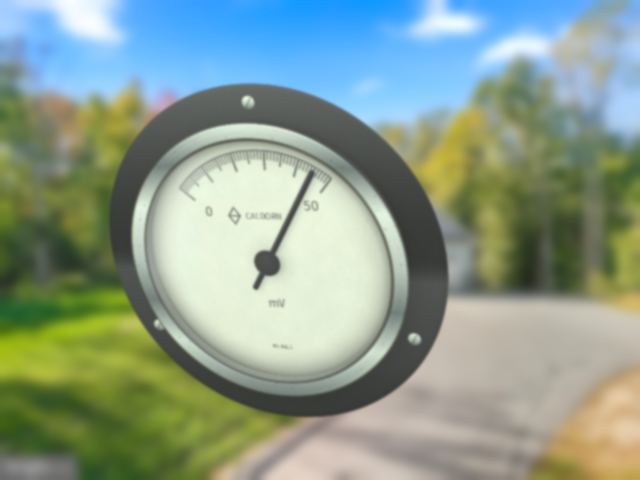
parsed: 45 mV
